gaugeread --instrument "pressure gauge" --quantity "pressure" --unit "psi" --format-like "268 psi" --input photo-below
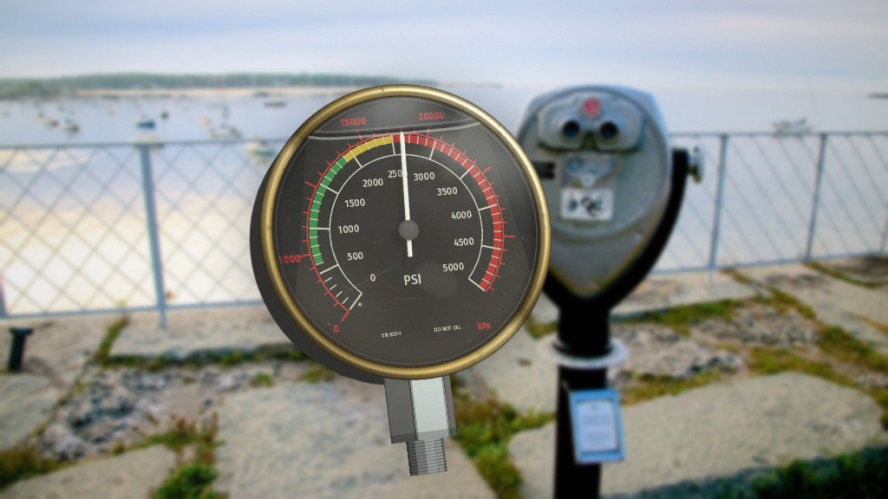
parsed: 2600 psi
